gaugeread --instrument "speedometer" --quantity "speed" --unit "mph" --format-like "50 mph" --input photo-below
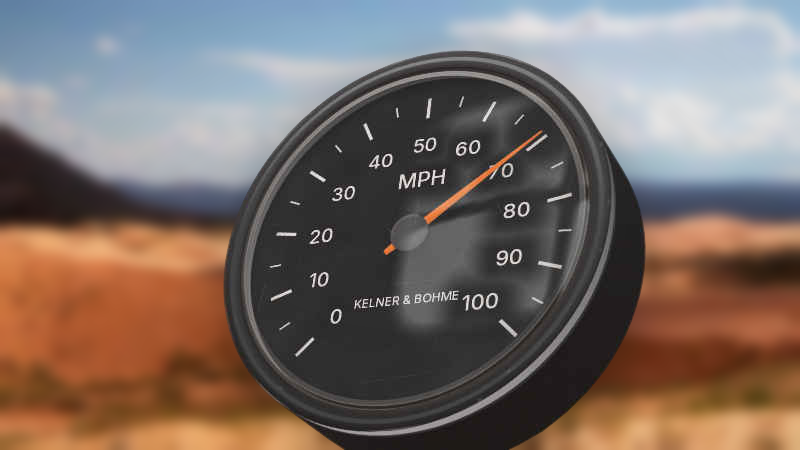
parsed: 70 mph
